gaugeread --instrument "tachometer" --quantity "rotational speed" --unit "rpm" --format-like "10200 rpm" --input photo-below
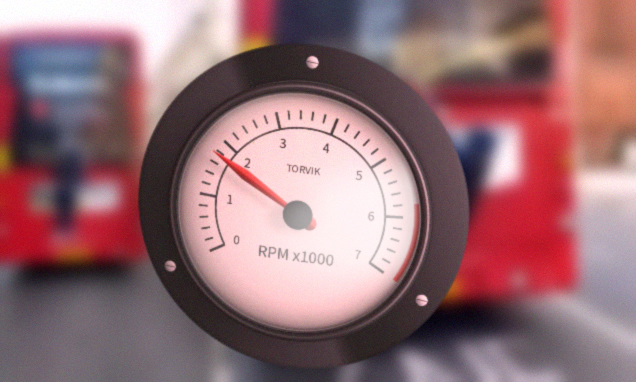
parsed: 1800 rpm
